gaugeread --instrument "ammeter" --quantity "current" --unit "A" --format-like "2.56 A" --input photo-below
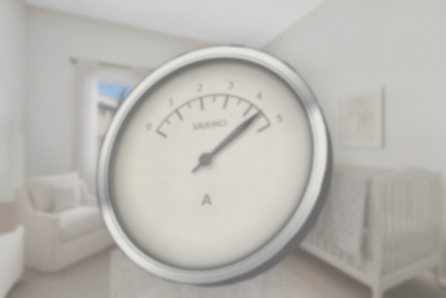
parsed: 4.5 A
